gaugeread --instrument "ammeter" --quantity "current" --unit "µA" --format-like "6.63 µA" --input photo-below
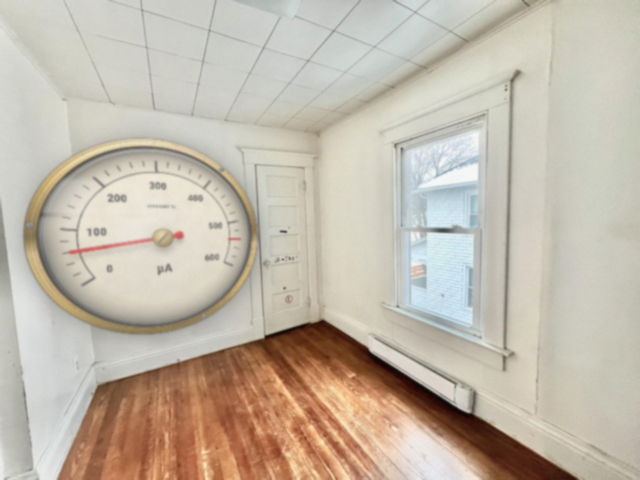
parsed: 60 µA
